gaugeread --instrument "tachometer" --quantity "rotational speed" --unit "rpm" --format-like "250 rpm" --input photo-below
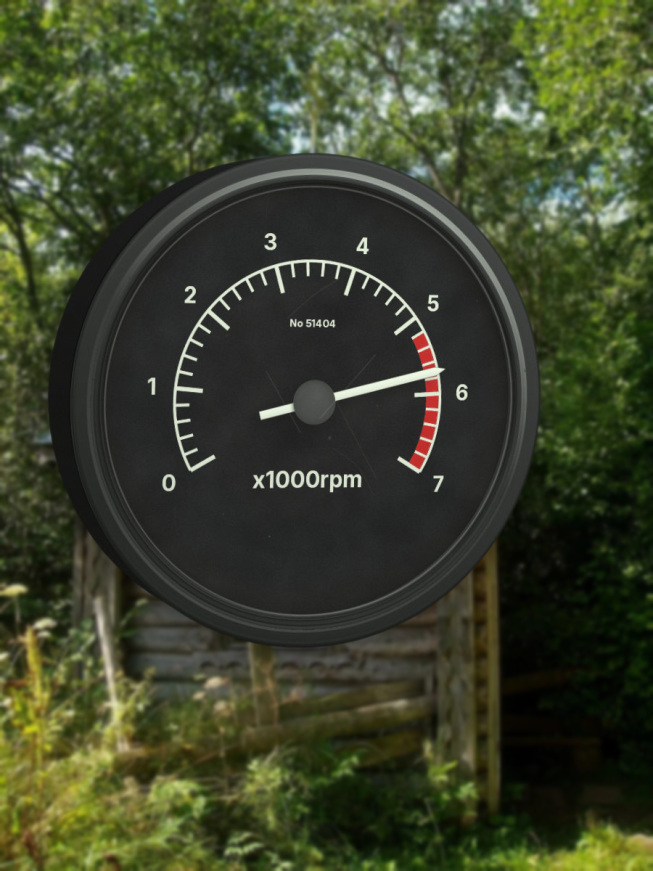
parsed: 5700 rpm
